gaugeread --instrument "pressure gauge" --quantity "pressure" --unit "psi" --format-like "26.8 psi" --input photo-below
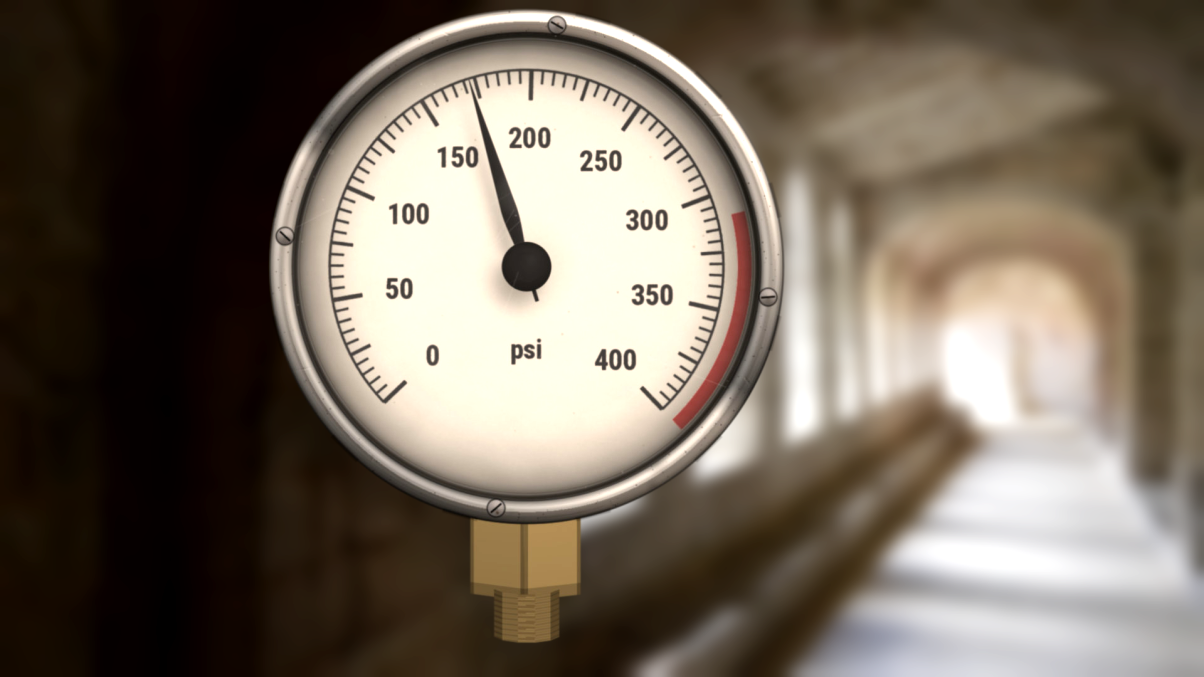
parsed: 172.5 psi
